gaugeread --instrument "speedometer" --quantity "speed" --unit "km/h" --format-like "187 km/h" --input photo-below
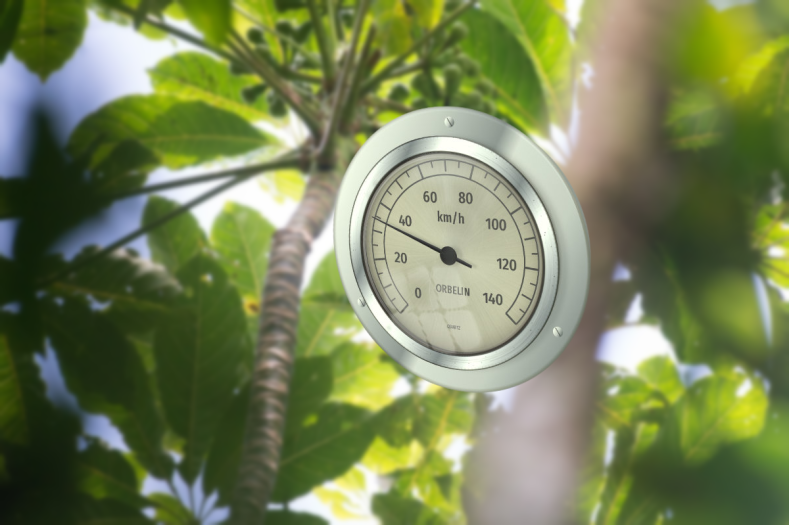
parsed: 35 km/h
